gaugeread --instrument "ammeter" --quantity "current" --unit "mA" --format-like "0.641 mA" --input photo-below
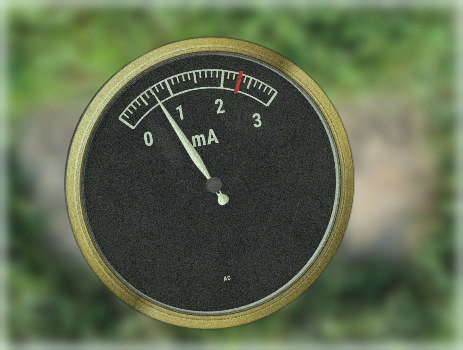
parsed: 0.7 mA
